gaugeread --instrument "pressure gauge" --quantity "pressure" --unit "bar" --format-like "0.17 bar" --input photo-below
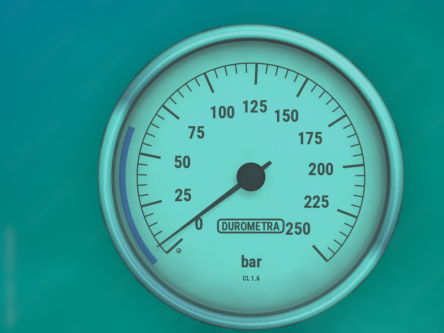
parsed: 5 bar
